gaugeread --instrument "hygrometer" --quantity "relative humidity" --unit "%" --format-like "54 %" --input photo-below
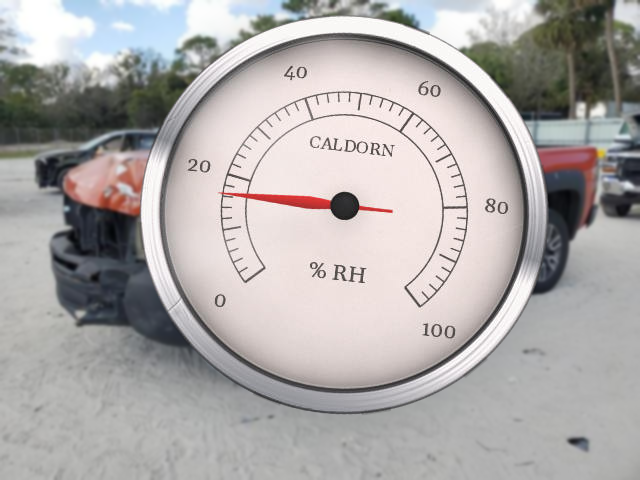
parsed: 16 %
